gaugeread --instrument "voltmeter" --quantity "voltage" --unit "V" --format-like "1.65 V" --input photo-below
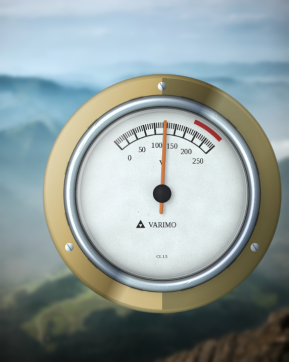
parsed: 125 V
